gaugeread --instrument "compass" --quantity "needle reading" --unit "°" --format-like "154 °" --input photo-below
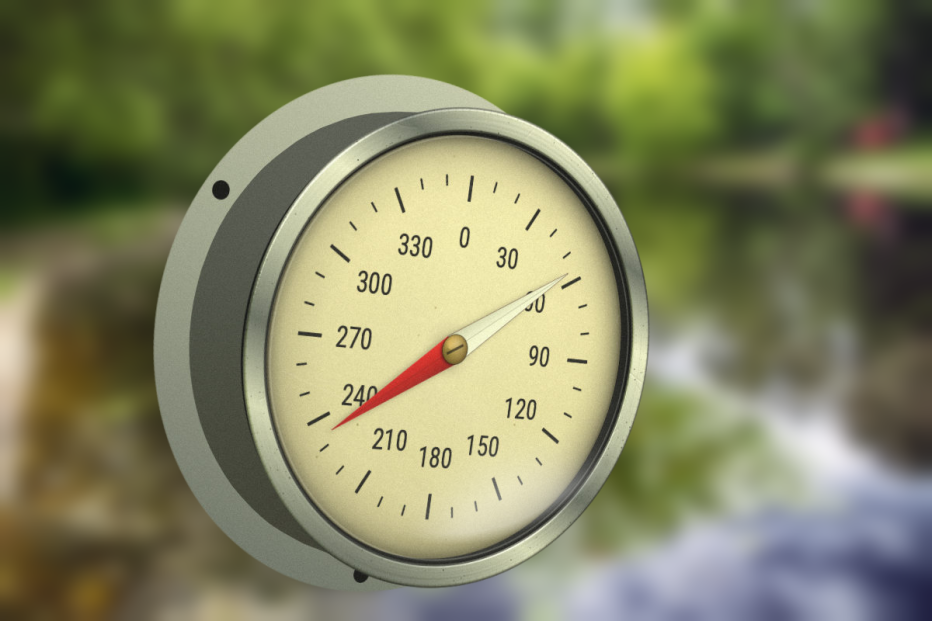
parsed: 235 °
